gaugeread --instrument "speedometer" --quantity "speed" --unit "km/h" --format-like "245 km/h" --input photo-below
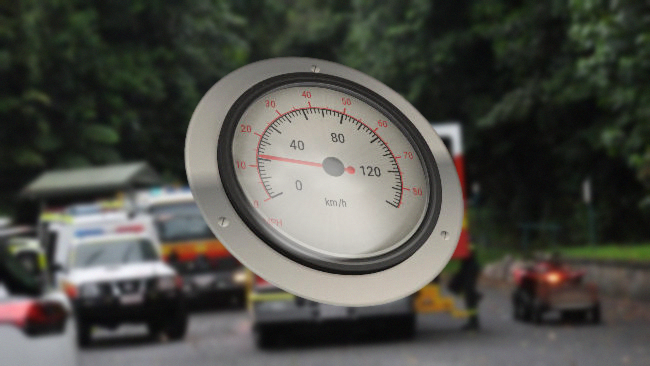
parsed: 20 km/h
